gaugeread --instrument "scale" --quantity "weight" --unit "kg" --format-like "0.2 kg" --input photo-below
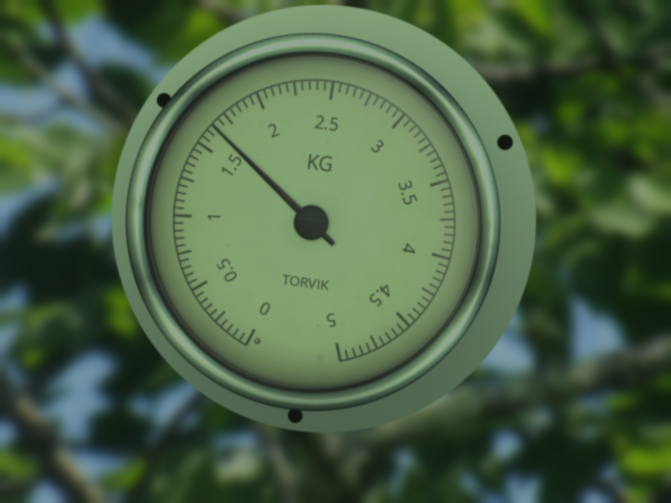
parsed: 1.65 kg
